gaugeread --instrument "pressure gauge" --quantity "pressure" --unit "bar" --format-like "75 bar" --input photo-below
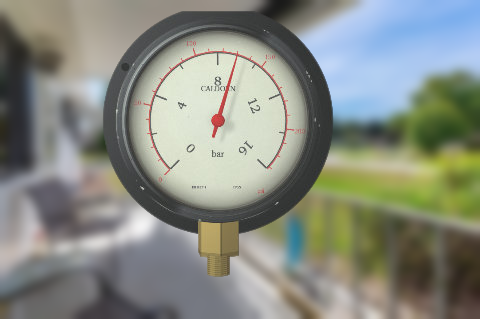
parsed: 9 bar
